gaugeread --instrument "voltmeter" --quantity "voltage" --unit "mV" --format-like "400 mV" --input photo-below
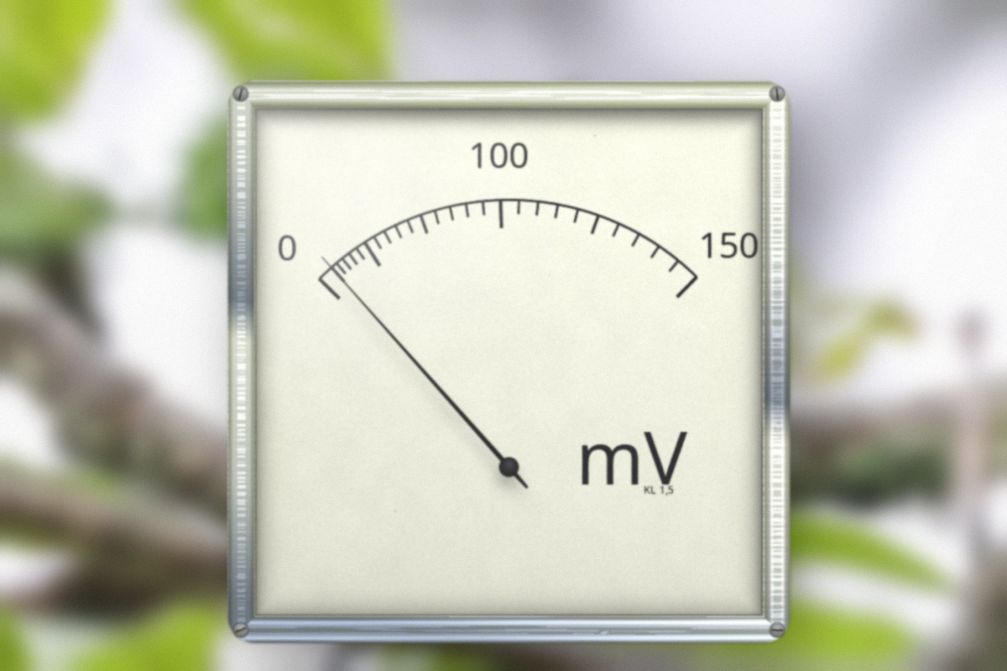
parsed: 25 mV
